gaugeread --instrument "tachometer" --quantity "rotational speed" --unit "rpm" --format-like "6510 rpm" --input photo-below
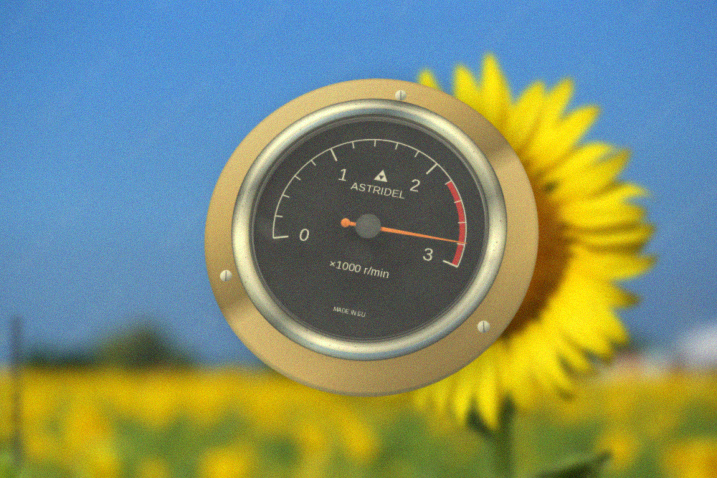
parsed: 2800 rpm
